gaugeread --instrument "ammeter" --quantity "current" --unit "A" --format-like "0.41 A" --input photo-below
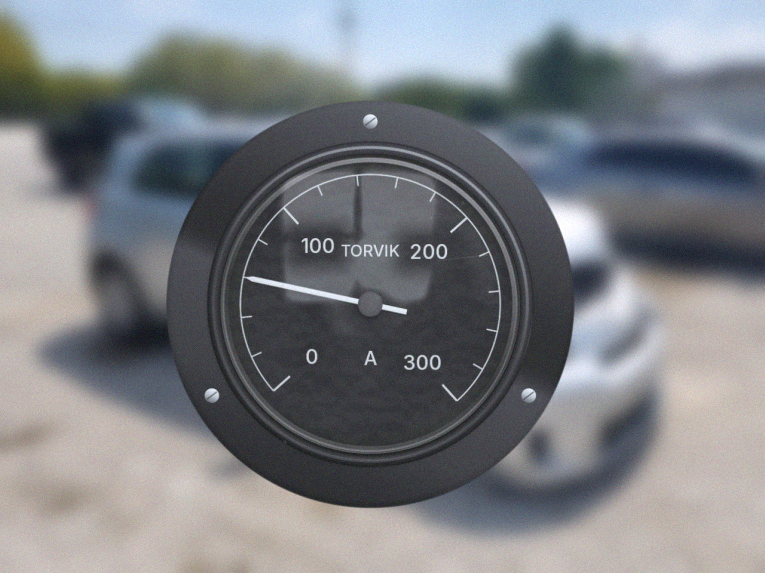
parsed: 60 A
